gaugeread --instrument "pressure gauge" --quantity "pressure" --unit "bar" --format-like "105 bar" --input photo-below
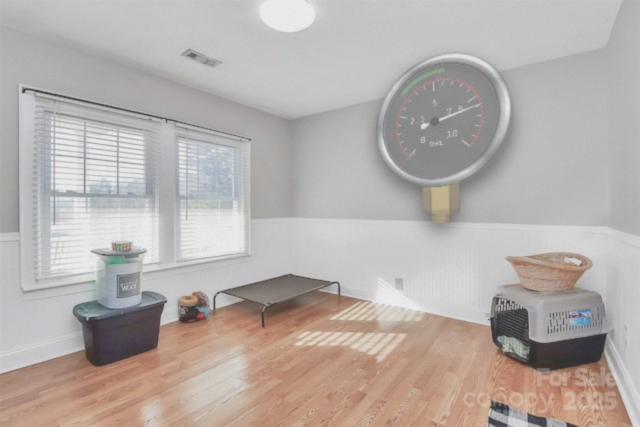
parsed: 8 bar
